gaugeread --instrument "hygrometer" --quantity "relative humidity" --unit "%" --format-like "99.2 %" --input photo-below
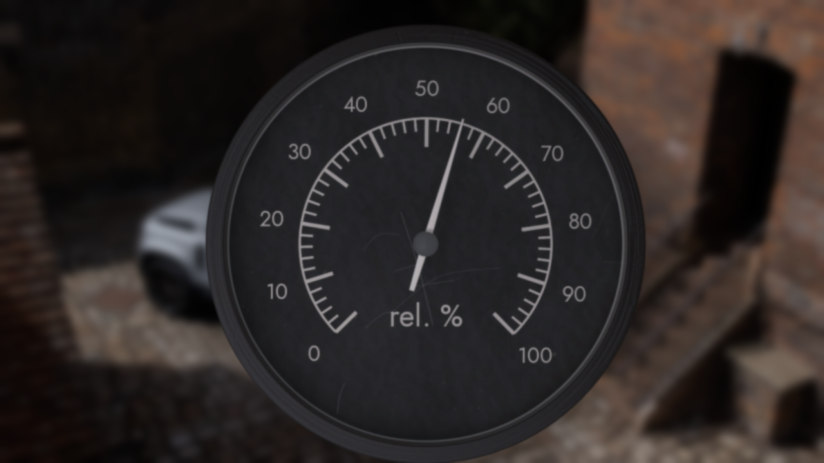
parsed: 56 %
